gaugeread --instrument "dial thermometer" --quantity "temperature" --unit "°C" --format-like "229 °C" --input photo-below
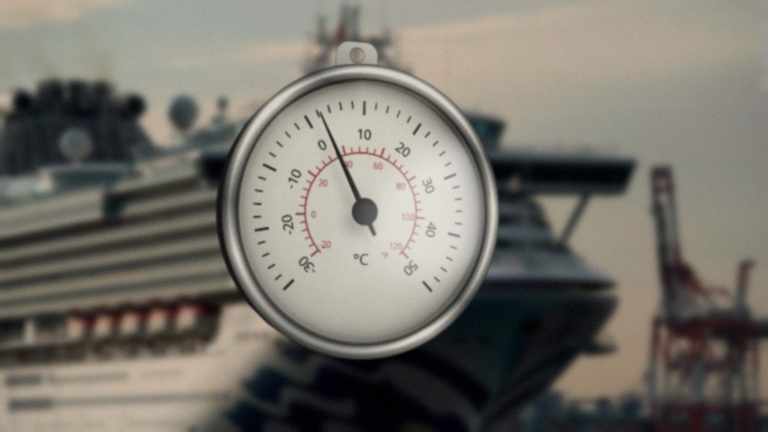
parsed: 2 °C
